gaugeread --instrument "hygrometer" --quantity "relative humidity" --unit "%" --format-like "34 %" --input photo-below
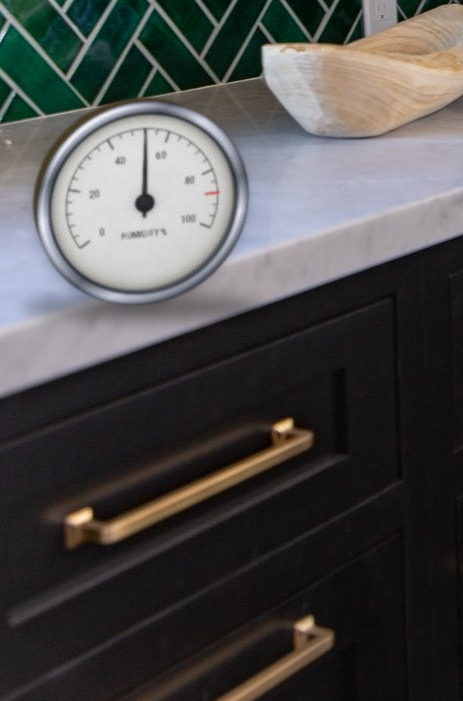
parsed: 52 %
